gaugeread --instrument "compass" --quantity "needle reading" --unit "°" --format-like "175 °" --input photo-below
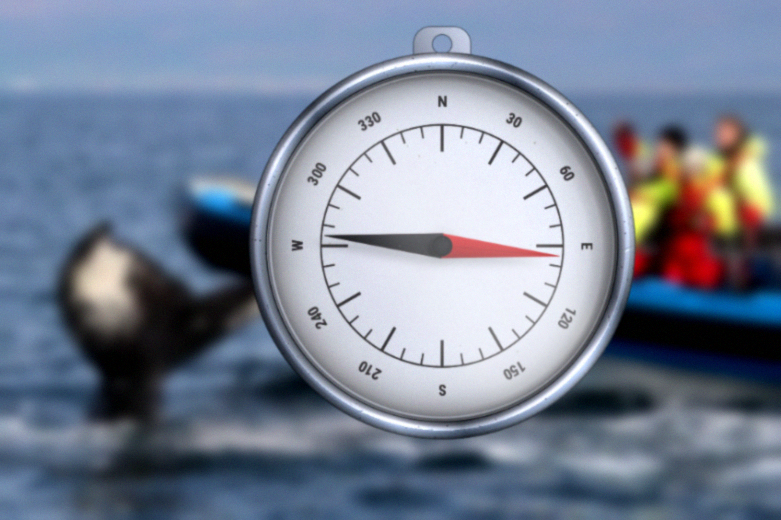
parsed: 95 °
